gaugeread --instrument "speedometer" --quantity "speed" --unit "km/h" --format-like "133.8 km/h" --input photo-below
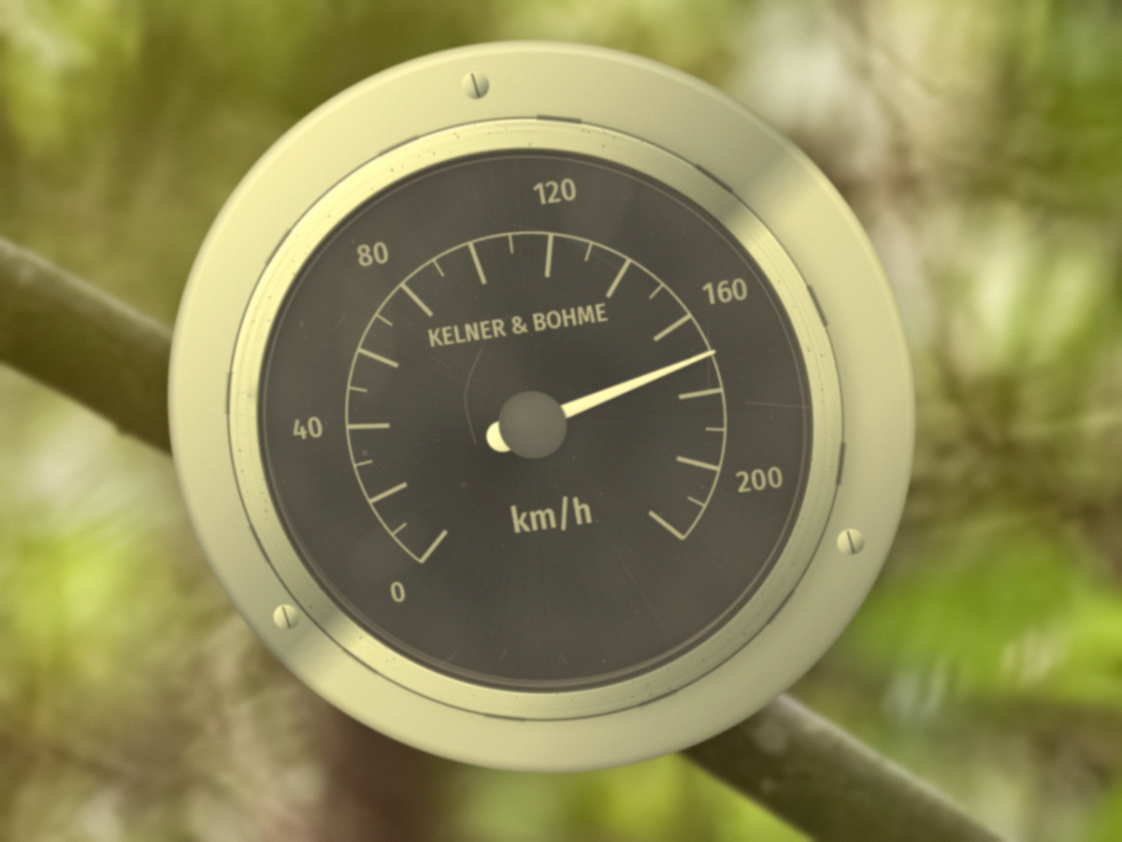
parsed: 170 km/h
